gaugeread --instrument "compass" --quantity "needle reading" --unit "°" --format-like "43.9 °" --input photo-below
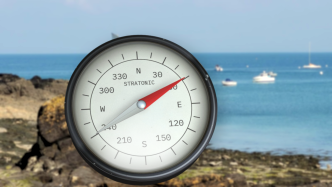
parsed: 60 °
